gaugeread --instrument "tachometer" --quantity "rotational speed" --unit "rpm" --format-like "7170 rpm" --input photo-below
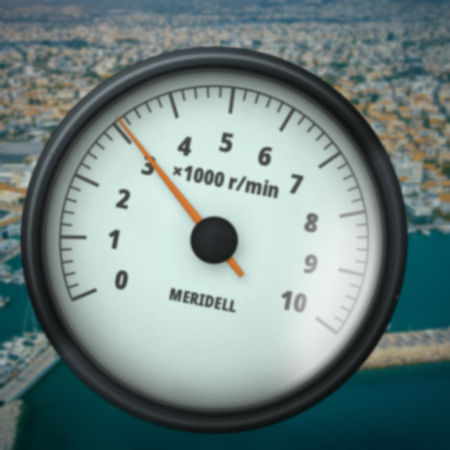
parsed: 3100 rpm
